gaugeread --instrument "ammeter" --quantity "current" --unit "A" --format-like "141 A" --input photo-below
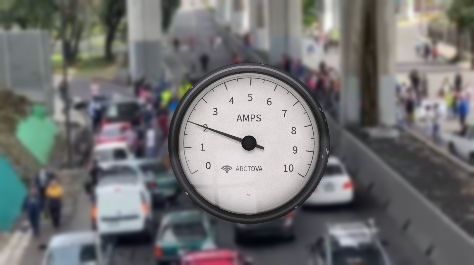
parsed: 2 A
